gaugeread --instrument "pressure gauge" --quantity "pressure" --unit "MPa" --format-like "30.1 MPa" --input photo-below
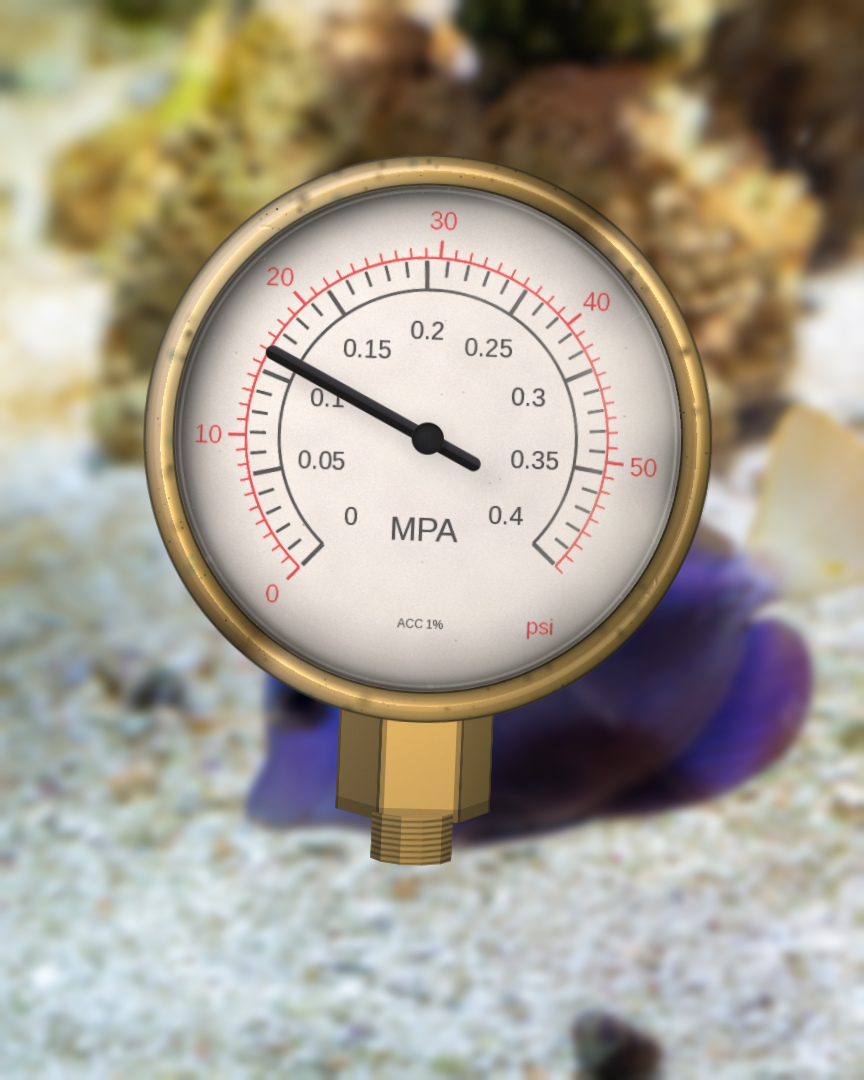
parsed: 0.11 MPa
